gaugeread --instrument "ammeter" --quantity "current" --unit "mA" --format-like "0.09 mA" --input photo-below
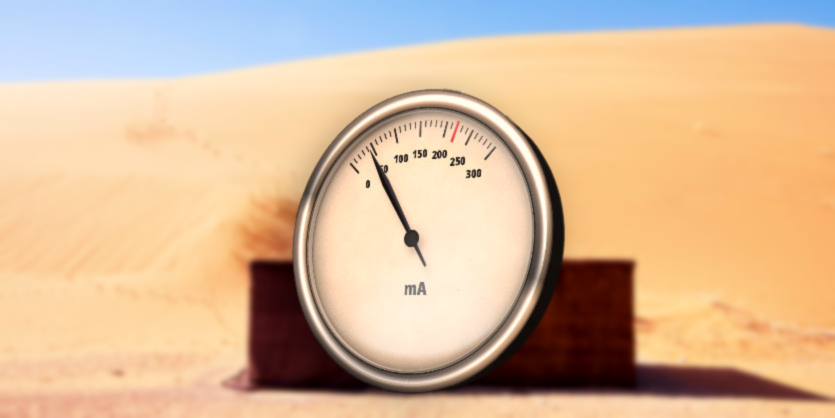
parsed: 50 mA
